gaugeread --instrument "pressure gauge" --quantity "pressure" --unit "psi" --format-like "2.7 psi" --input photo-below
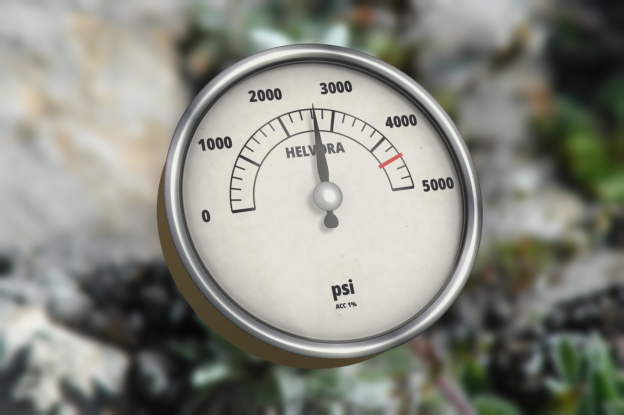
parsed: 2600 psi
